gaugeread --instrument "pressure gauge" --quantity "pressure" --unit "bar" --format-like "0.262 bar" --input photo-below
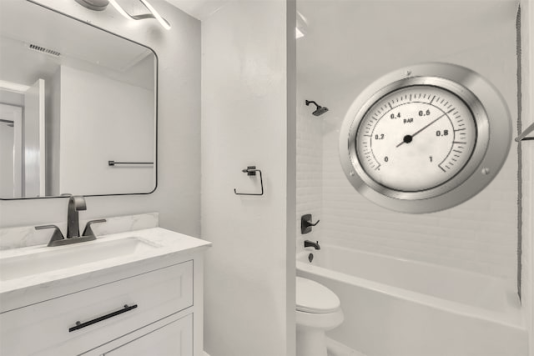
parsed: 0.7 bar
